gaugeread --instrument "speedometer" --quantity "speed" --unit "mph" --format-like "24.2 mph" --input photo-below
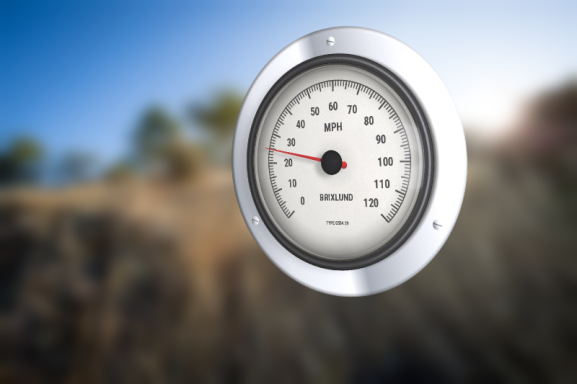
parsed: 25 mph
